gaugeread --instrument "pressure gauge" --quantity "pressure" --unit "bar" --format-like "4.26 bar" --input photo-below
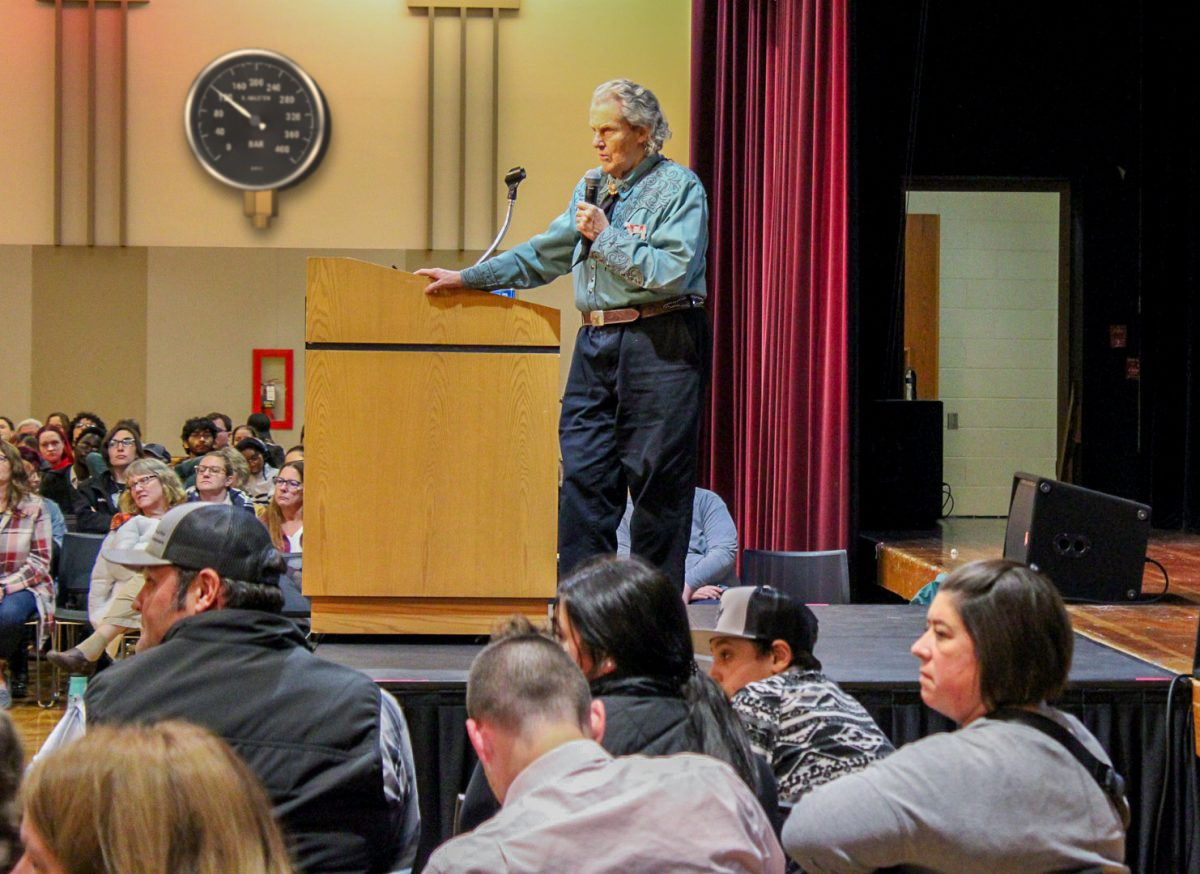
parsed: 120 bar
